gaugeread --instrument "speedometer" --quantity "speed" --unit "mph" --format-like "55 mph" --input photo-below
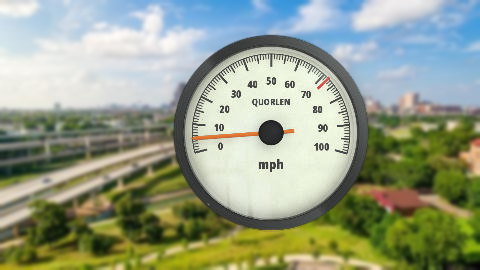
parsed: 5 mph
